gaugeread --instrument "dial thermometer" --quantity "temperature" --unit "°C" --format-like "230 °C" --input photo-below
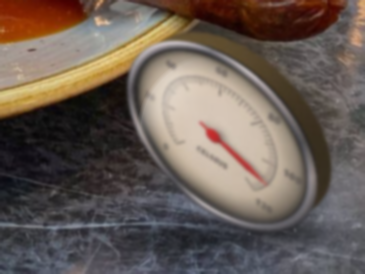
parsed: 110 °C
